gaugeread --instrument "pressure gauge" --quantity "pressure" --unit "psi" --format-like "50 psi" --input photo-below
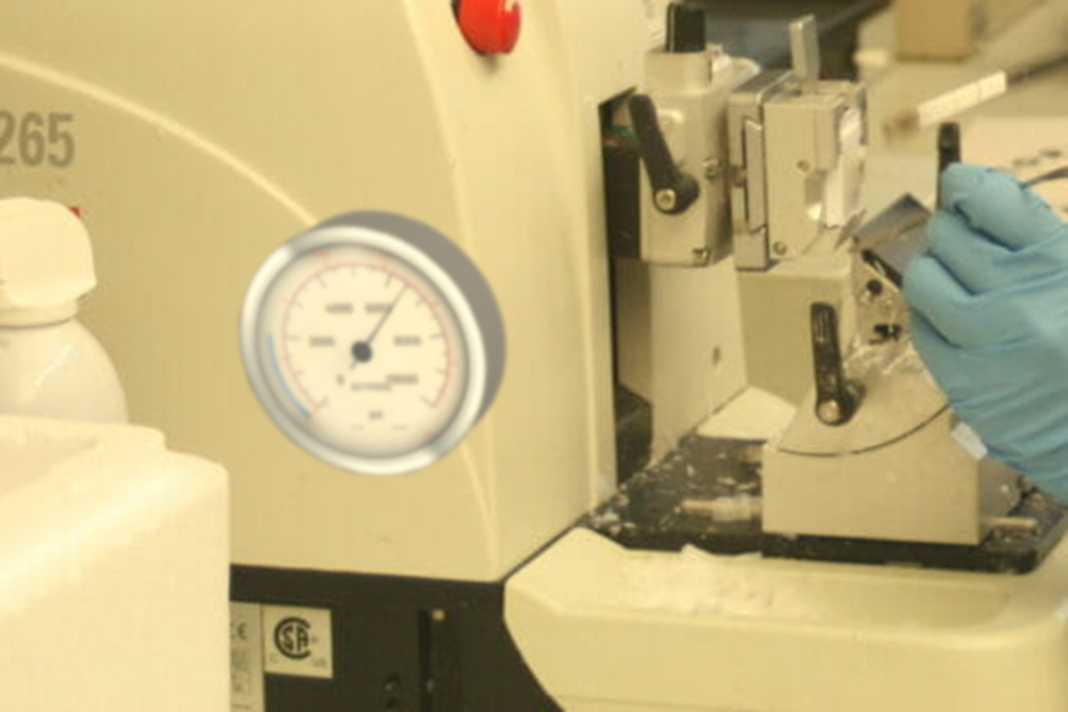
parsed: 6500 psi
